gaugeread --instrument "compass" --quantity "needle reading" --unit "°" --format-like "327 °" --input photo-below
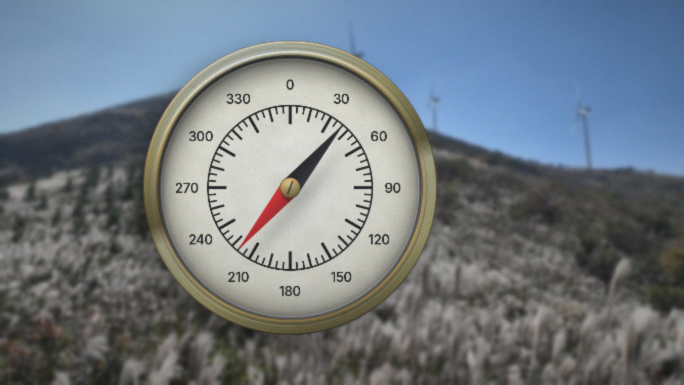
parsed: 220 °
